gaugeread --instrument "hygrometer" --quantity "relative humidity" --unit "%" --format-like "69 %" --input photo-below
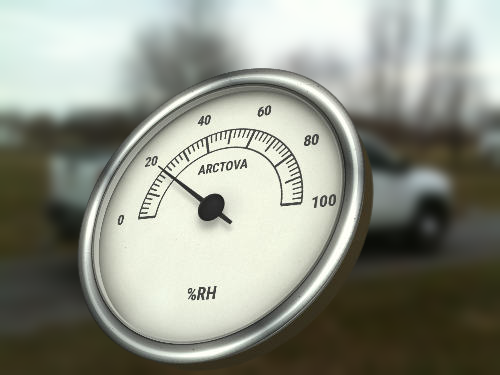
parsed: 20 %
